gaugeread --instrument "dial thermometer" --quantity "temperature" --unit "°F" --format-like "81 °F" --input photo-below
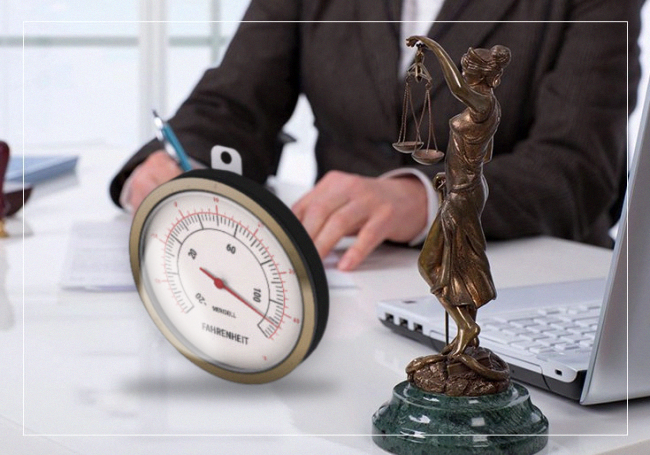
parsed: 110 °F
